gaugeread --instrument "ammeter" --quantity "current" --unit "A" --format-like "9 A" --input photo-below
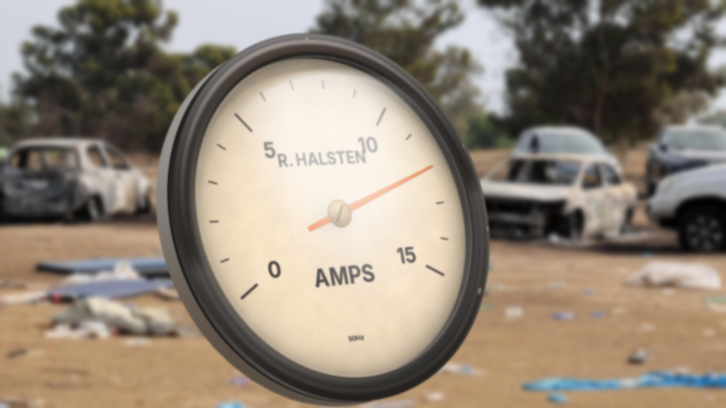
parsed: 12 A
